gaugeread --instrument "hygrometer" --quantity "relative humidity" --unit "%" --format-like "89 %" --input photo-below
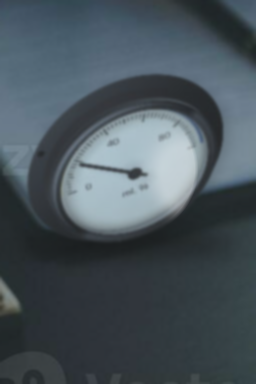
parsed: 20 %
